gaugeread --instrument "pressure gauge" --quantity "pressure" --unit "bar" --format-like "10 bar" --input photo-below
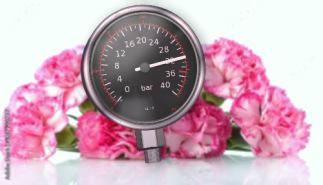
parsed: 32 bar
